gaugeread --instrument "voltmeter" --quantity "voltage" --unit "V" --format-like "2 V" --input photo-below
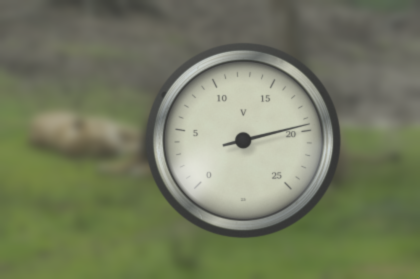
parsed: 19.5 V
